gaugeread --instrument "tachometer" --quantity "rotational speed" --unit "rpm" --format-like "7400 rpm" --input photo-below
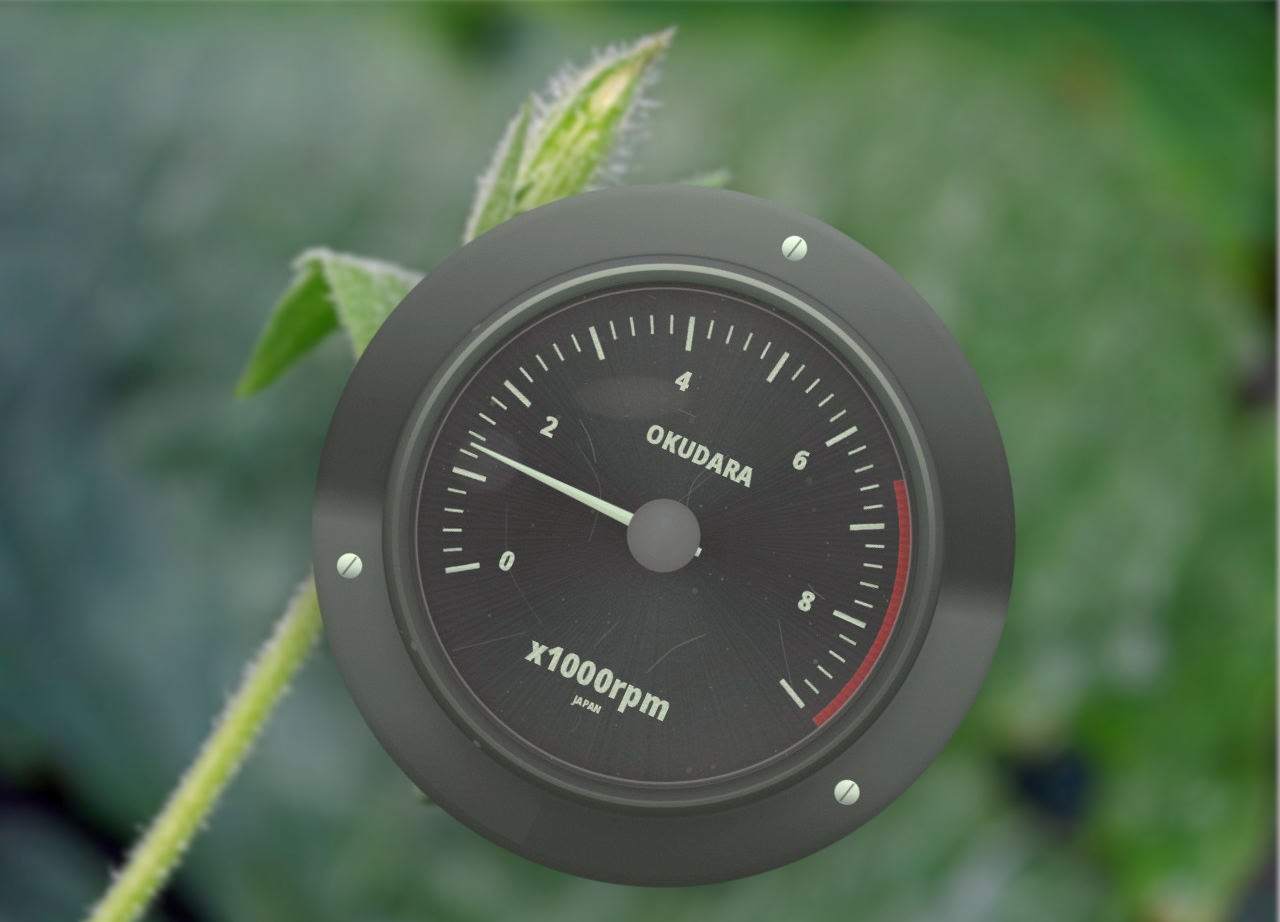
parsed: 1300 rpm
